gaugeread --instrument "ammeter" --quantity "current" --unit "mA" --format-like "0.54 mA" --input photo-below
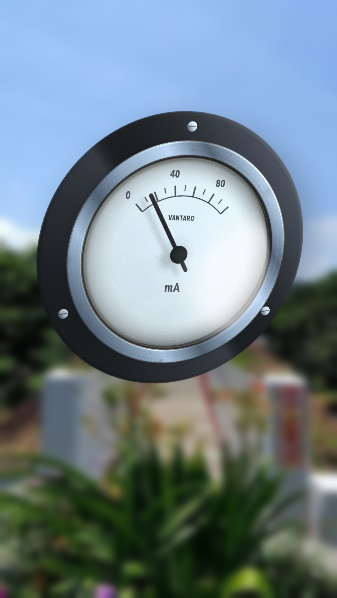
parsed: 15 mA
